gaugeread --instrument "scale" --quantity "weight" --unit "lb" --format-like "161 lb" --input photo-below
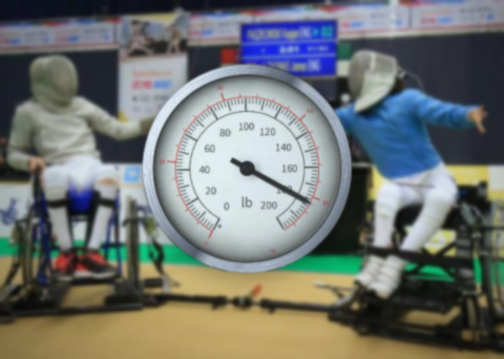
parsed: 180 lb
